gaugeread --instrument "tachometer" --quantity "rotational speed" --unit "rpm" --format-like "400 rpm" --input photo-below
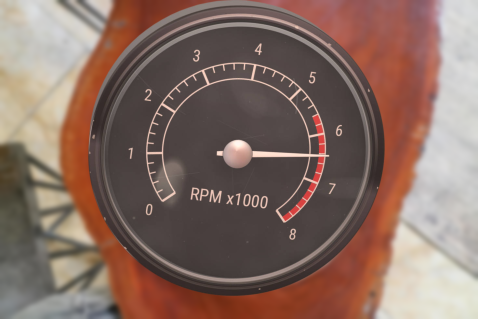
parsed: 6400 rpm
